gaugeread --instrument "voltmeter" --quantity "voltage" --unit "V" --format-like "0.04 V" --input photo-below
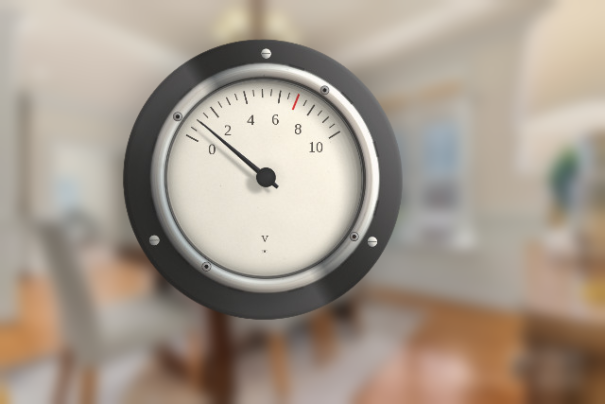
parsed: 1 V
